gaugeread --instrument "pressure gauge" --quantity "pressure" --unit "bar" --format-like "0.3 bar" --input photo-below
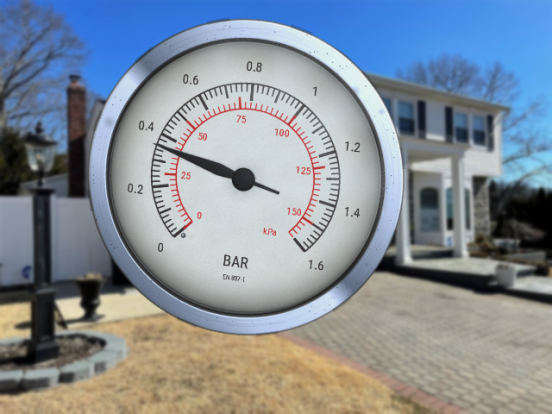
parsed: 0.36 bar
